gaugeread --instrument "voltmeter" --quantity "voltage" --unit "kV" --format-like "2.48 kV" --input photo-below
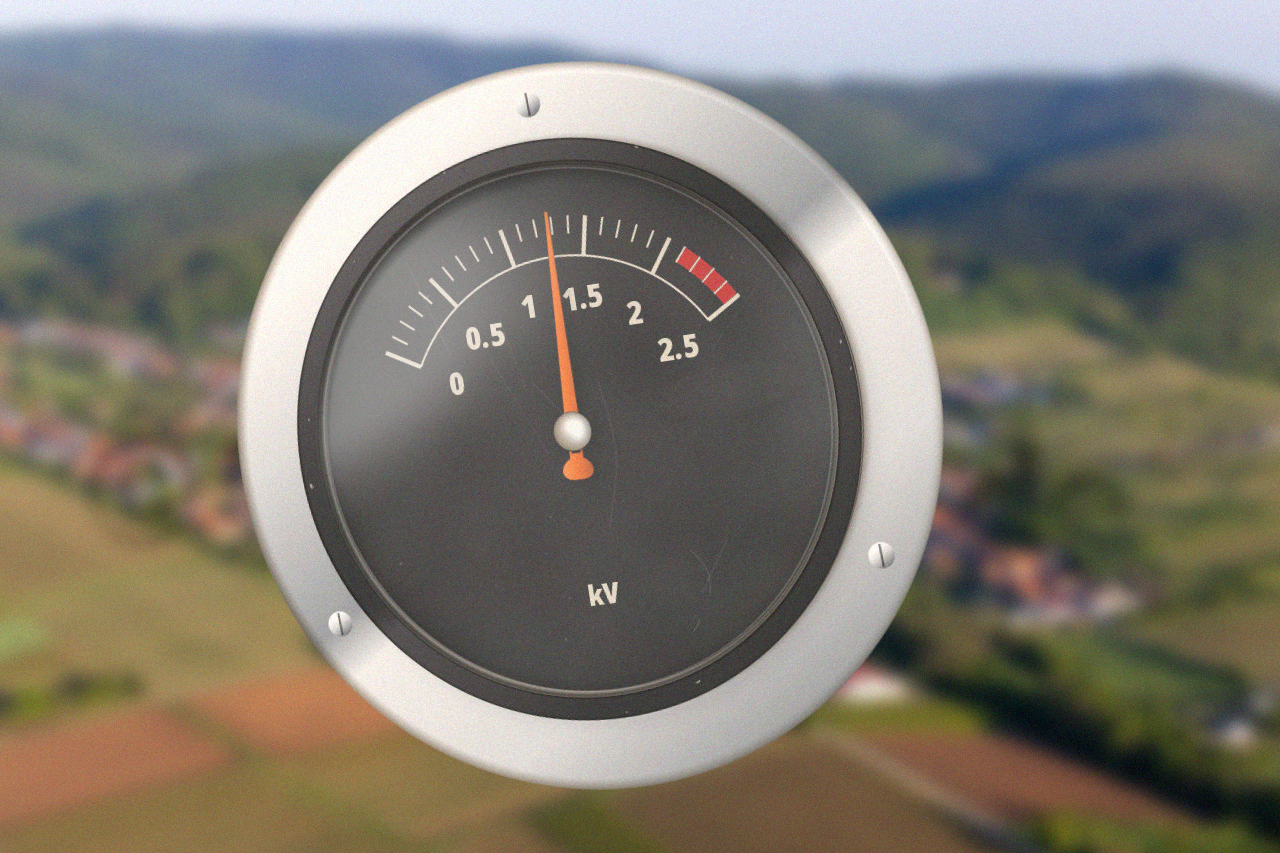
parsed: 1.3 kV
